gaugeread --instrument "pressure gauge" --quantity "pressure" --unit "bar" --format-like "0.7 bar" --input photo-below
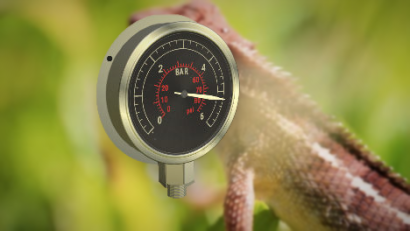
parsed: 5.2 bar
